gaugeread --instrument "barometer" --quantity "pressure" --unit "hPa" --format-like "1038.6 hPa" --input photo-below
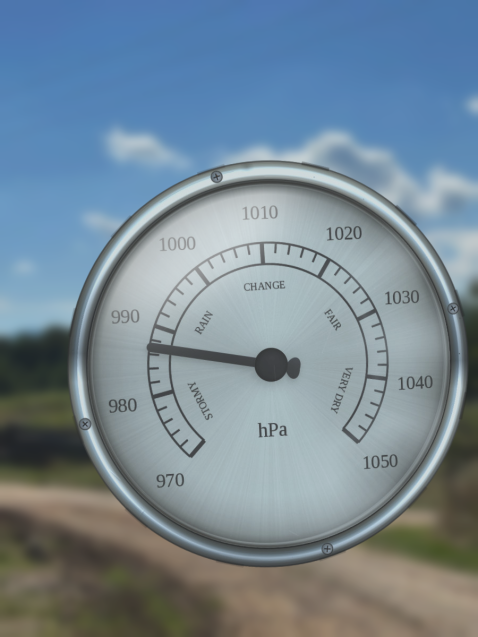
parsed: 987 hPa
